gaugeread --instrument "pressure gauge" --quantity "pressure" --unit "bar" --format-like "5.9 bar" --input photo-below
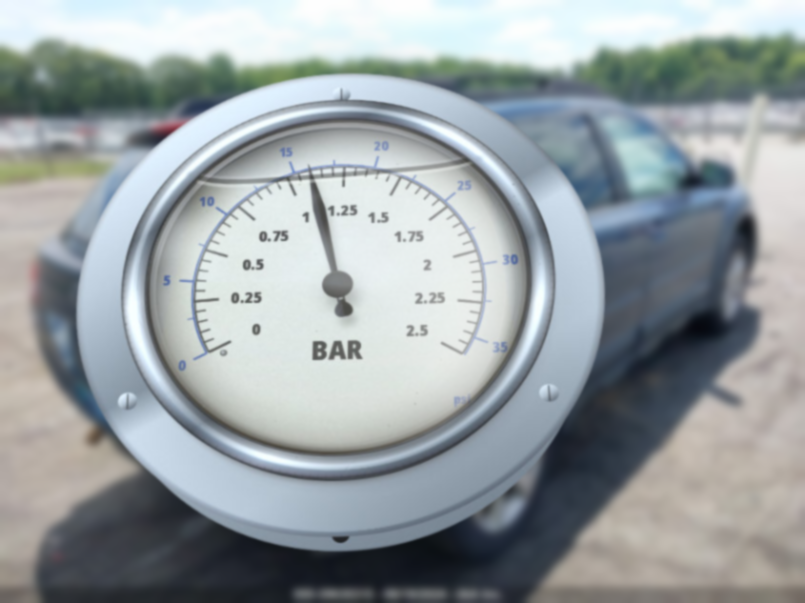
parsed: 1.1 bar
